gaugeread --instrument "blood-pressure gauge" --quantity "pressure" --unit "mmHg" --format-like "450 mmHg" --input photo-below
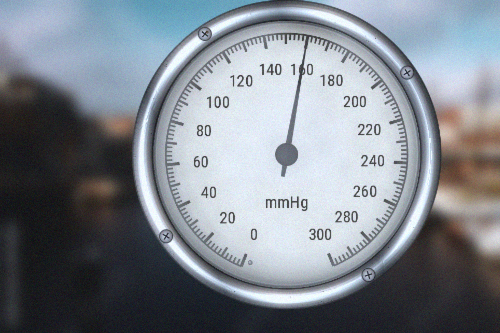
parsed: 160 mmHg
